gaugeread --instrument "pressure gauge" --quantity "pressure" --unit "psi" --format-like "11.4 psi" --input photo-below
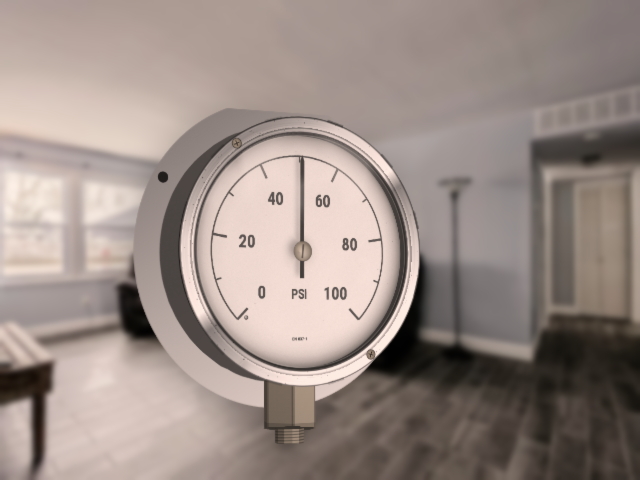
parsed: 50 psi
